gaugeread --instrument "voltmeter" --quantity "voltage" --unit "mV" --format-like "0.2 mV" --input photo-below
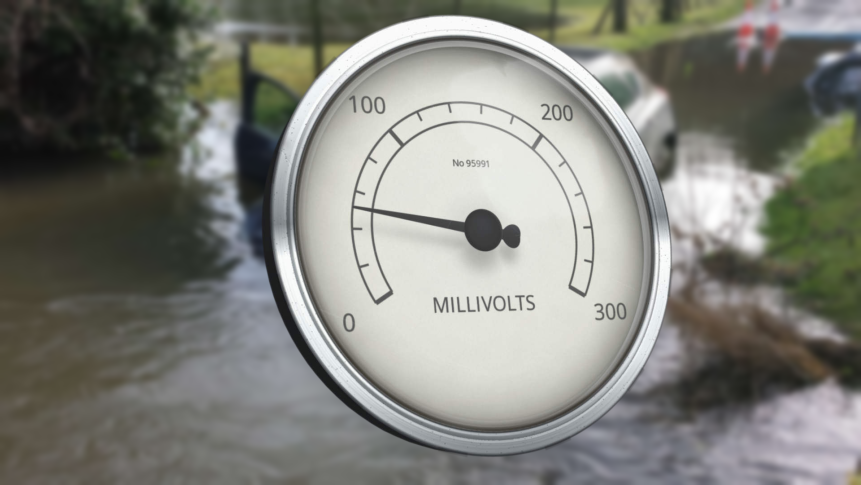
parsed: 50 mV
